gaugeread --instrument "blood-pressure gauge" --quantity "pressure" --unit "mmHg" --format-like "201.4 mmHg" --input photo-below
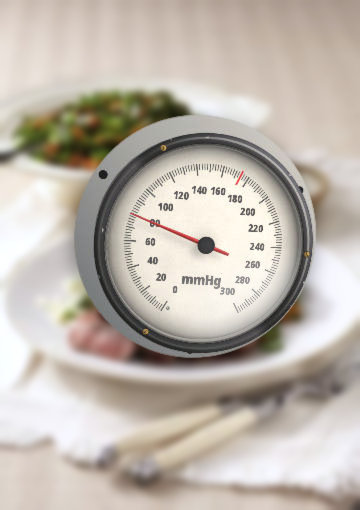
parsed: 80 mmHg
